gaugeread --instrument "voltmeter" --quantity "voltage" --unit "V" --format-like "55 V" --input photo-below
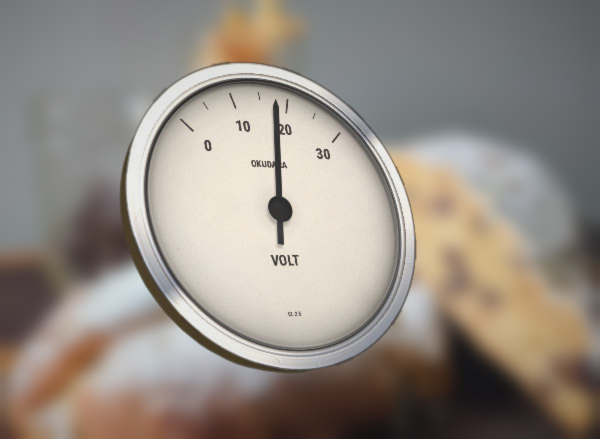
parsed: 17.5 V
